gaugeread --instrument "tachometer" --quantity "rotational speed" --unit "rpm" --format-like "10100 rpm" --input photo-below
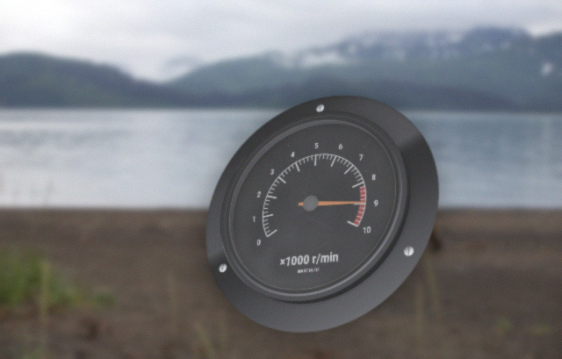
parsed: 9000 rpm
